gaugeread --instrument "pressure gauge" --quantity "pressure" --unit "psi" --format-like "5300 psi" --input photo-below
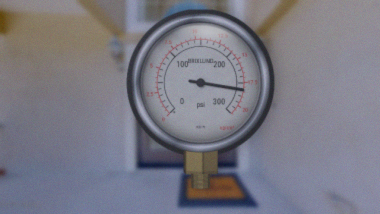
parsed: 260 psi
